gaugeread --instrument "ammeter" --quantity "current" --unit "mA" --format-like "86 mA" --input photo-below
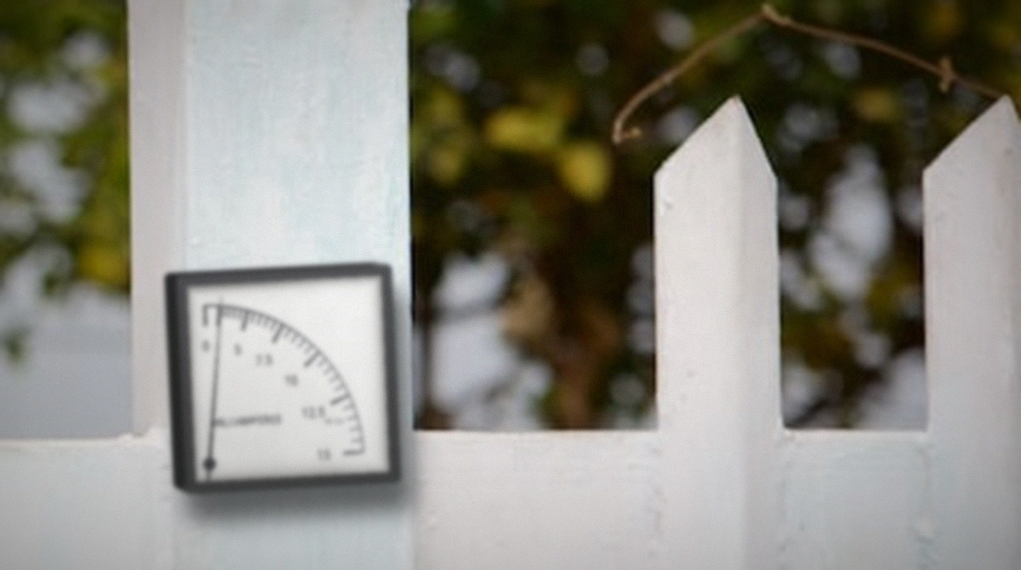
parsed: 2.5 mA
